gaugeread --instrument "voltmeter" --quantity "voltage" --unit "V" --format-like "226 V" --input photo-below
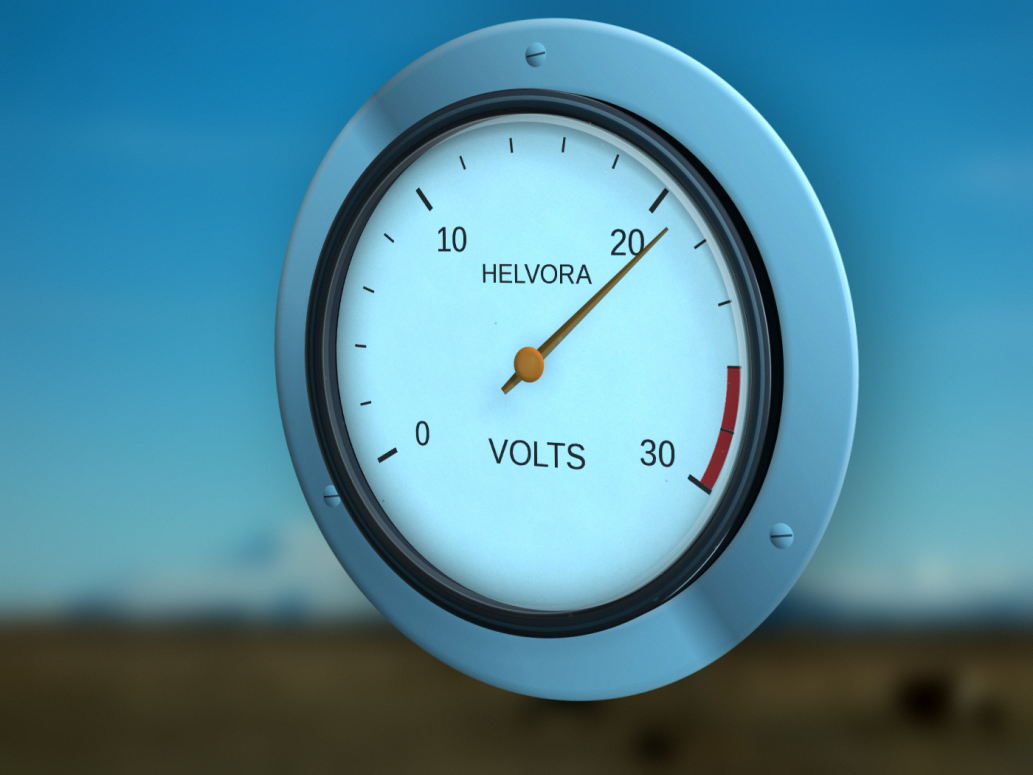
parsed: 21 V
